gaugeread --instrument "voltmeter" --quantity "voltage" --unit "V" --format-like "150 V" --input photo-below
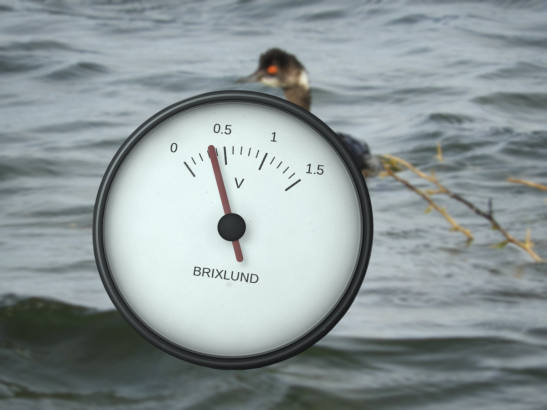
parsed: 0.35 V
